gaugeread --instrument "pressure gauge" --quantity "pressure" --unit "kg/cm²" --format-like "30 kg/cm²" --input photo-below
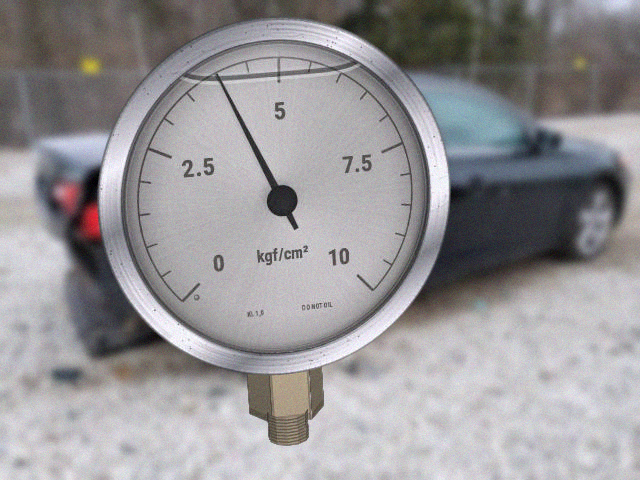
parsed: 4 kg/cm²
